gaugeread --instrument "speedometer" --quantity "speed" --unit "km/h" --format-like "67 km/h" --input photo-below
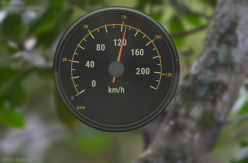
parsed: 125 km/h
